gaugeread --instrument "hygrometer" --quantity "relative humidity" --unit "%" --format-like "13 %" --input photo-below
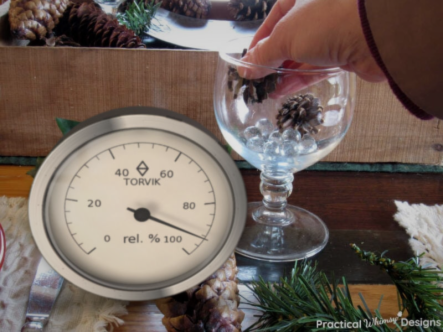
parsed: 92 %
